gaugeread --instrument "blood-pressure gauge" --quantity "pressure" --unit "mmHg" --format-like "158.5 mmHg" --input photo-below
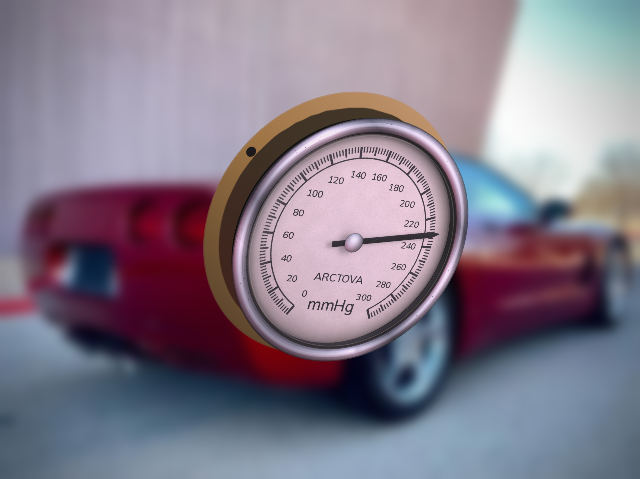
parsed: 230 mmHg
